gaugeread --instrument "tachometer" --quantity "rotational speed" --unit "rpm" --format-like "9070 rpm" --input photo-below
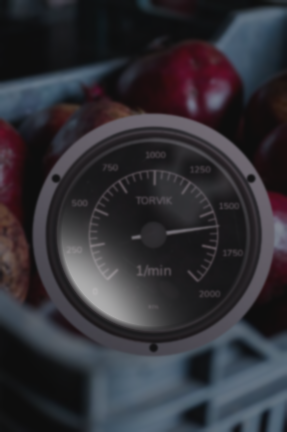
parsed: 1600 rpm
